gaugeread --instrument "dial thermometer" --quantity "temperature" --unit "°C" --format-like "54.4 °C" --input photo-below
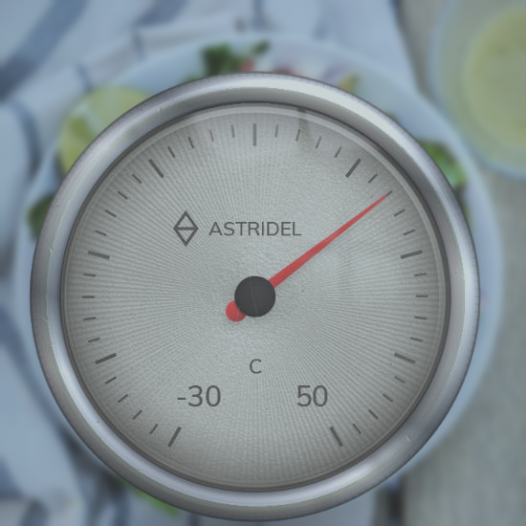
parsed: 24 °C
